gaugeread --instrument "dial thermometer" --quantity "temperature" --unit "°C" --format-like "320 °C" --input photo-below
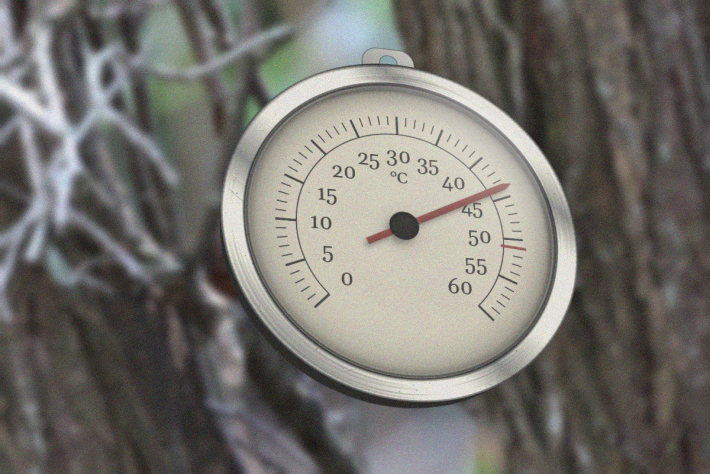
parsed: 44 °C
